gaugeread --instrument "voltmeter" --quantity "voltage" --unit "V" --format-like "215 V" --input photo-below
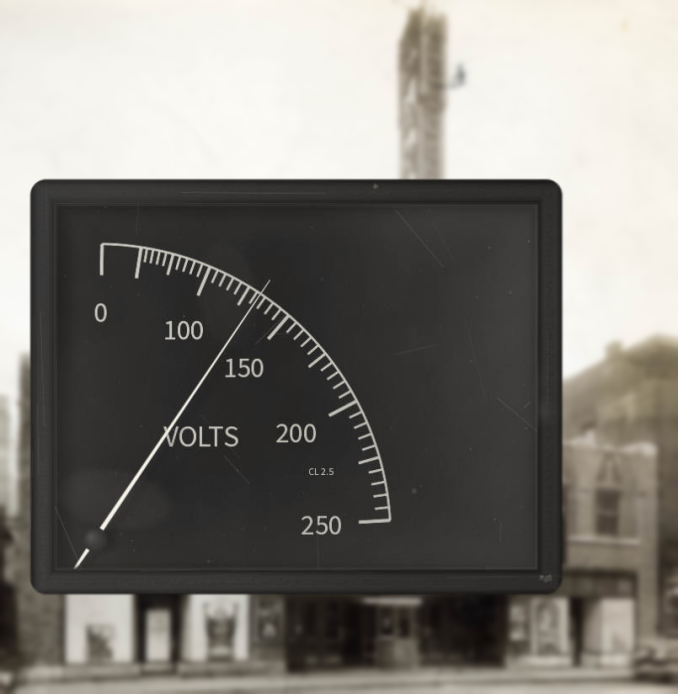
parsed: 132.5 V
